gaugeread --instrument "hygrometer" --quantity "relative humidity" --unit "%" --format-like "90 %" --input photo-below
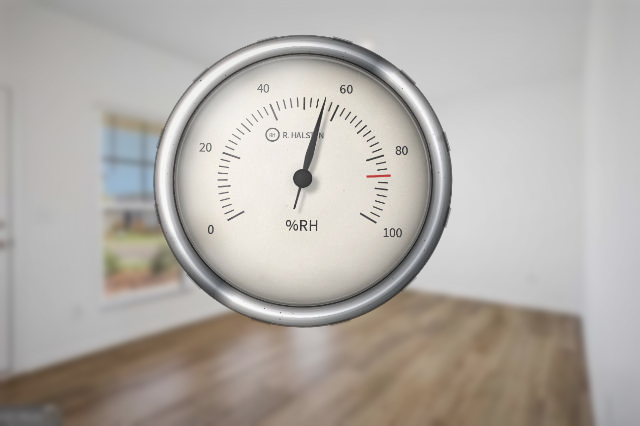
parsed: 56 %
